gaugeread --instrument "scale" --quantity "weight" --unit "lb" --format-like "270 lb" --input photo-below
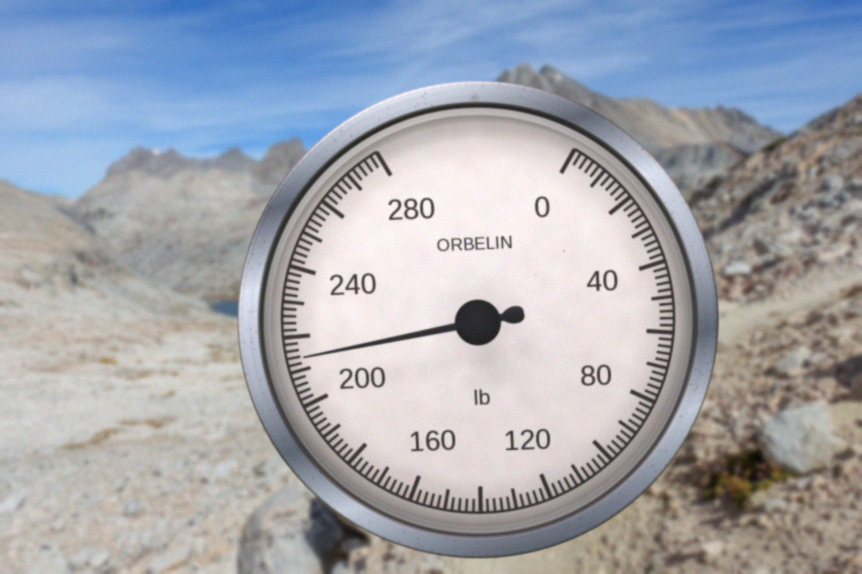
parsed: 214 lb
